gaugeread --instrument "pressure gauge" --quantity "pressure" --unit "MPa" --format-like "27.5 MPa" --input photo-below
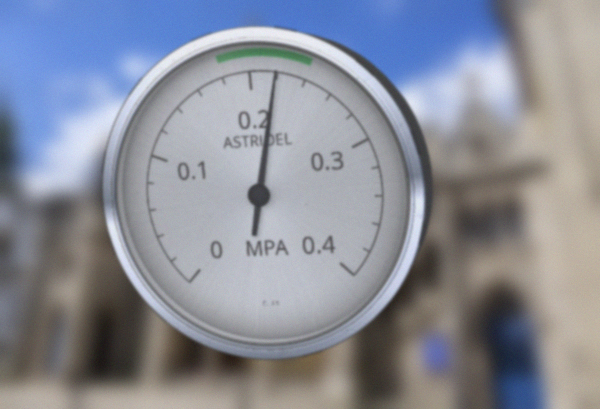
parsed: 0.22 MPa
